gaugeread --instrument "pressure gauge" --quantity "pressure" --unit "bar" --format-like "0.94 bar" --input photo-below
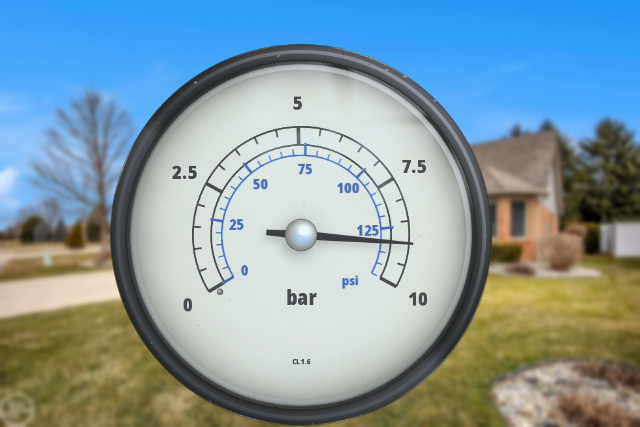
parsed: 9 bar
